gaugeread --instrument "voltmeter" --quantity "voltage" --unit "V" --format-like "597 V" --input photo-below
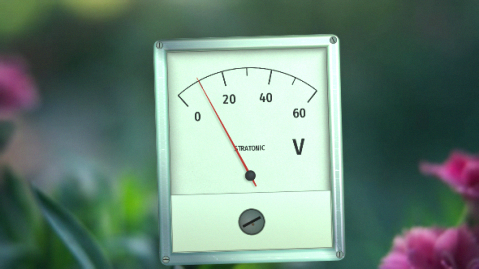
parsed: 10 V
